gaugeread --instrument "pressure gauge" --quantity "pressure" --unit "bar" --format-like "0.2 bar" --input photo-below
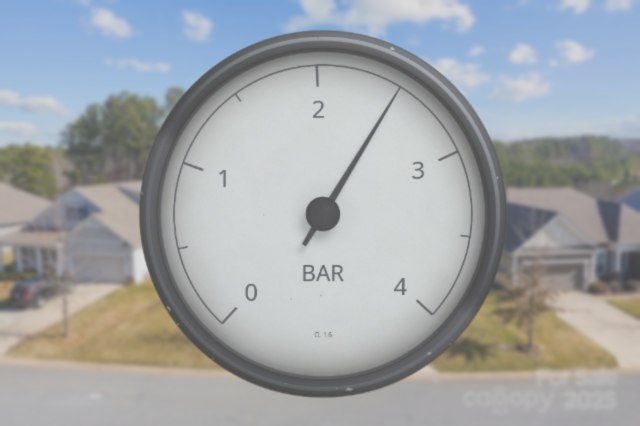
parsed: 2.5 bar
